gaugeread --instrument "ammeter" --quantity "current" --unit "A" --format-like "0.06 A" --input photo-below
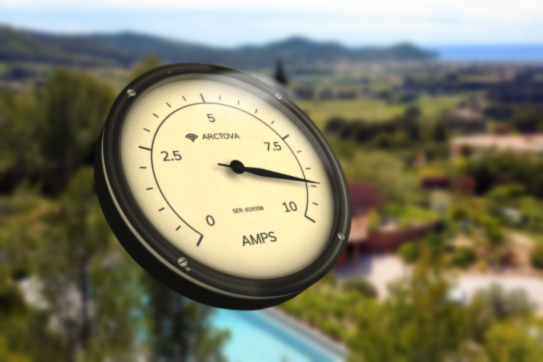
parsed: 9 A
